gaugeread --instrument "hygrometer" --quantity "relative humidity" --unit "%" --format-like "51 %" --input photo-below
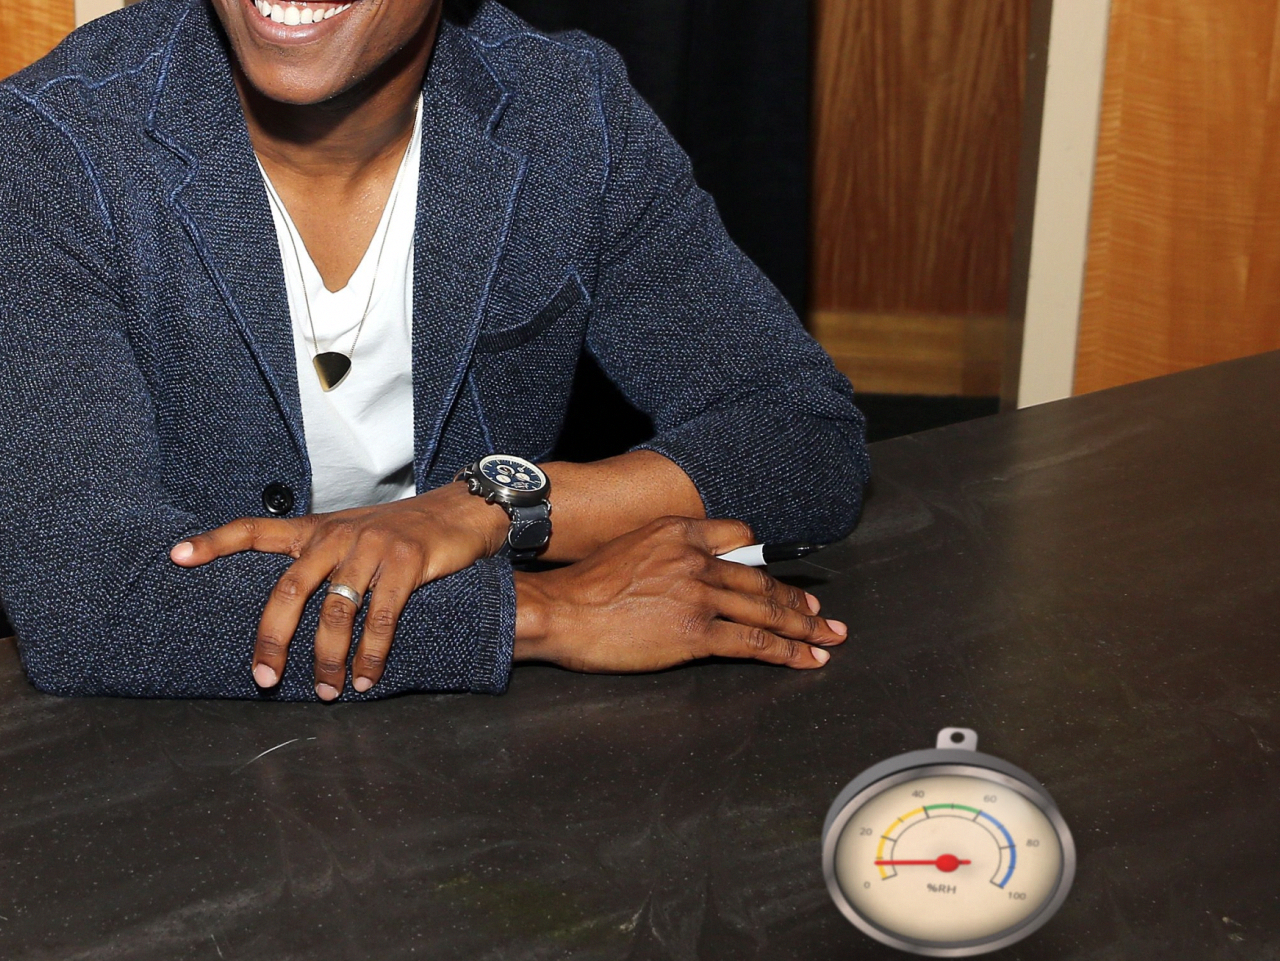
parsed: 10 %
